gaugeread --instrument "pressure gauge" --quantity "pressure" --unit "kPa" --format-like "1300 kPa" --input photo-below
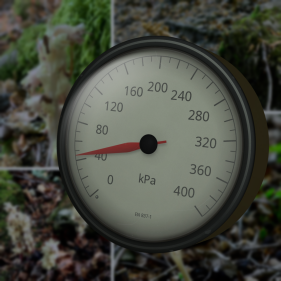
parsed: 45 kPa
